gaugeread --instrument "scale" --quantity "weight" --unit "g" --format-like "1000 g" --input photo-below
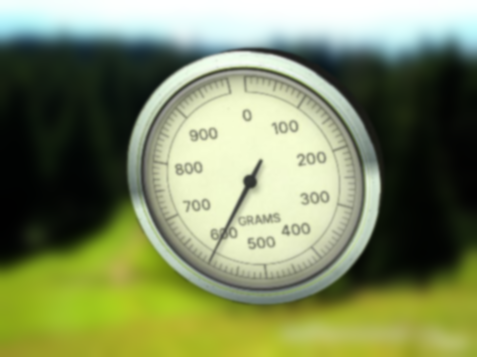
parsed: 600 g
